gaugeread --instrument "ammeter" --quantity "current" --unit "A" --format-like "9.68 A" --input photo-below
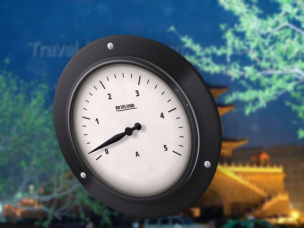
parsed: 0.2 A
